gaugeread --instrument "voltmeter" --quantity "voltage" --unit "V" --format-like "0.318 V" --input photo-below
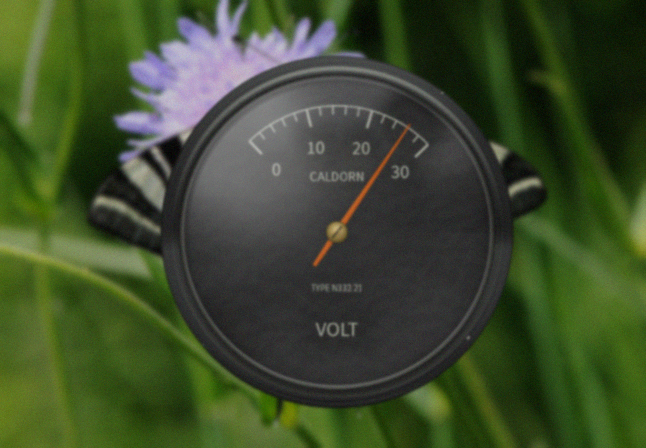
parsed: 26 V
